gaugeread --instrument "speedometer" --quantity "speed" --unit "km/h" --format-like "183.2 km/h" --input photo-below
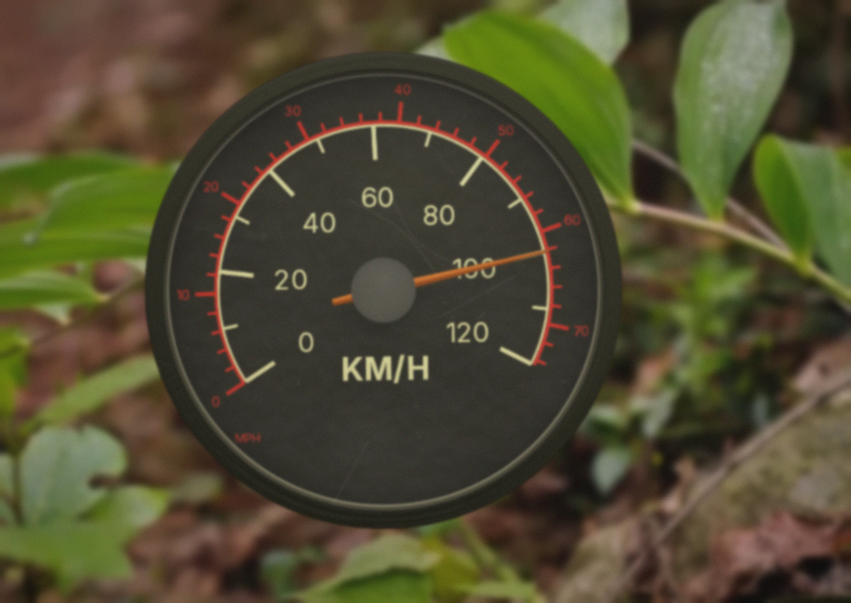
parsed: 100 km/h
